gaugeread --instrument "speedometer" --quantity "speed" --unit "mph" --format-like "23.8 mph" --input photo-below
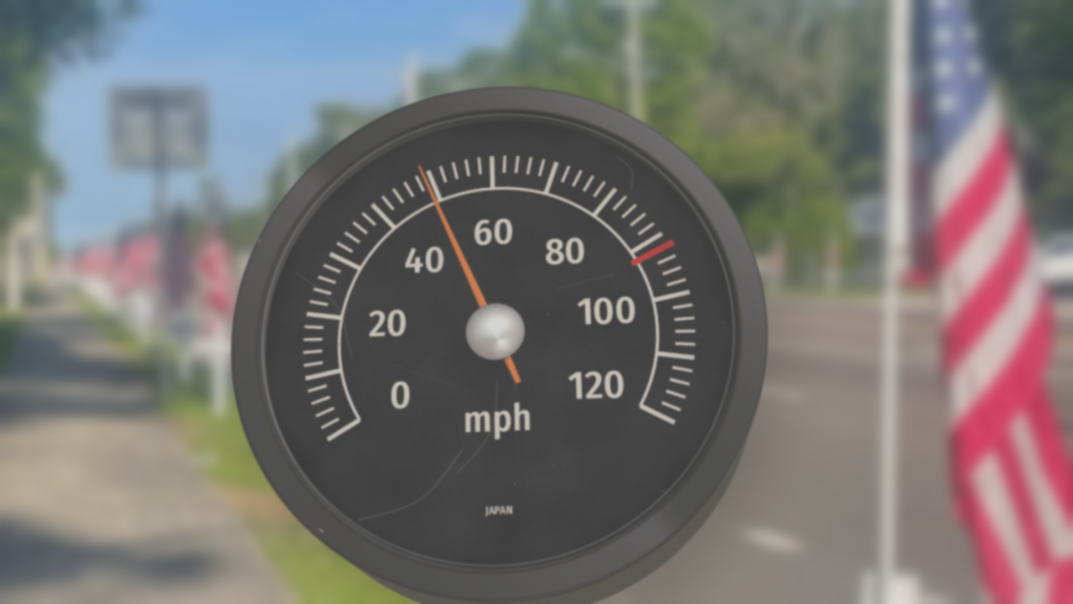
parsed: 49 mph
